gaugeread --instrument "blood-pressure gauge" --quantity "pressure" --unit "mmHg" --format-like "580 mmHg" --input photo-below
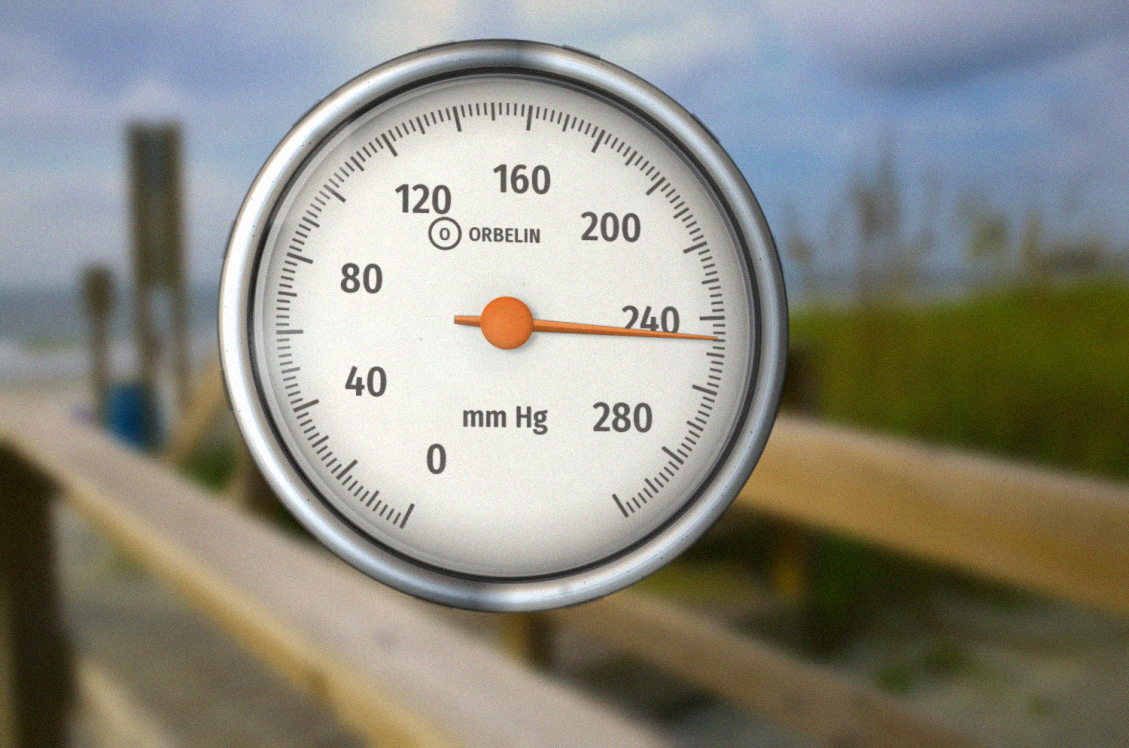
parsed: 246 mmHg
